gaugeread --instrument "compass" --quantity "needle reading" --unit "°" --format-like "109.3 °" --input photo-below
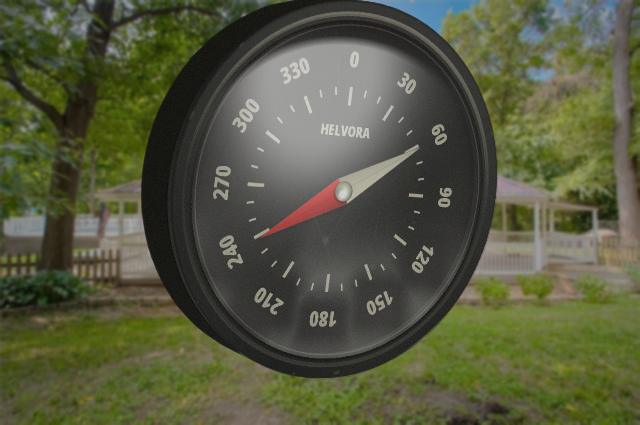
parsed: 240 °
